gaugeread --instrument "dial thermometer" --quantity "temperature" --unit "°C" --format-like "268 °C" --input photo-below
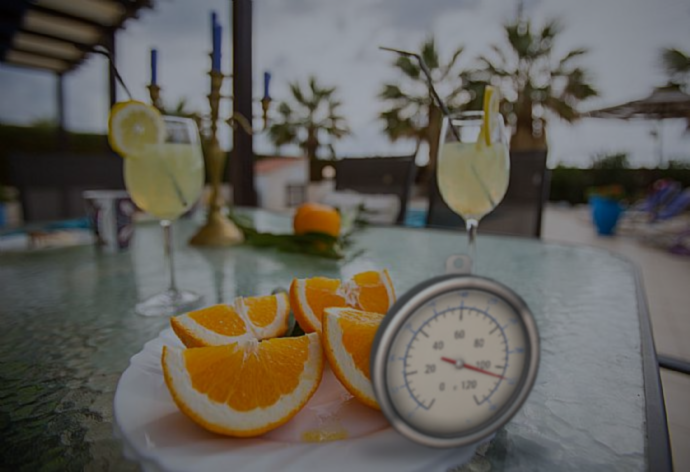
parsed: 104 °C
